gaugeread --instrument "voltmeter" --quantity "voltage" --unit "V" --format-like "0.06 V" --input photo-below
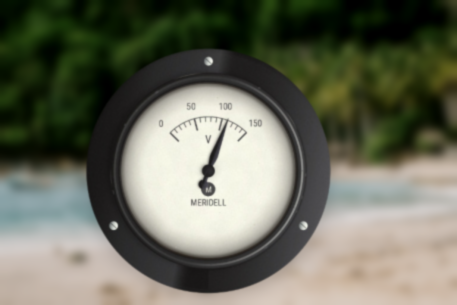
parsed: 110 V
